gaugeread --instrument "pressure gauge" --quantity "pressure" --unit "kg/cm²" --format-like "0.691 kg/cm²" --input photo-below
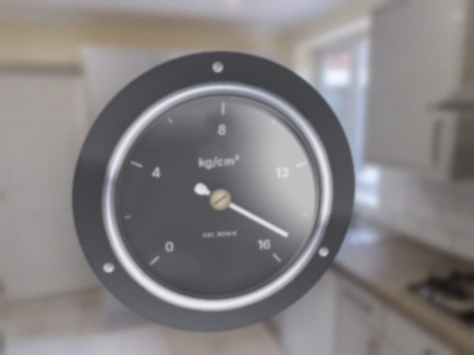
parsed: 15 kg/cm²
